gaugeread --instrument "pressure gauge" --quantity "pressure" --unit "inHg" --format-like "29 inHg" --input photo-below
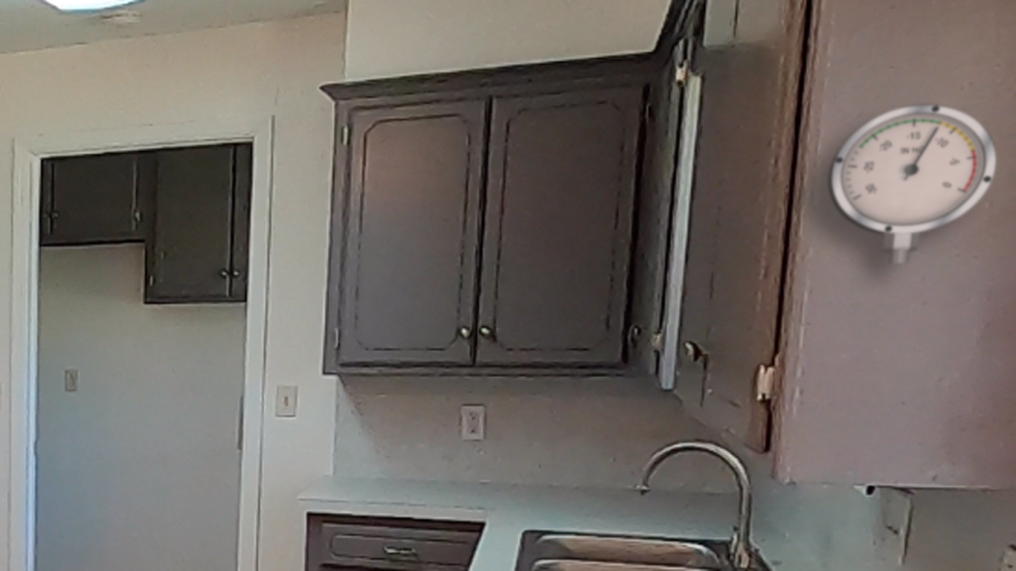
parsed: -12 inHg
